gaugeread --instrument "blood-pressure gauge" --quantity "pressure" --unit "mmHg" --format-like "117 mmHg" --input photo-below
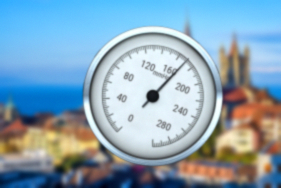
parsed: 170 mmHg
